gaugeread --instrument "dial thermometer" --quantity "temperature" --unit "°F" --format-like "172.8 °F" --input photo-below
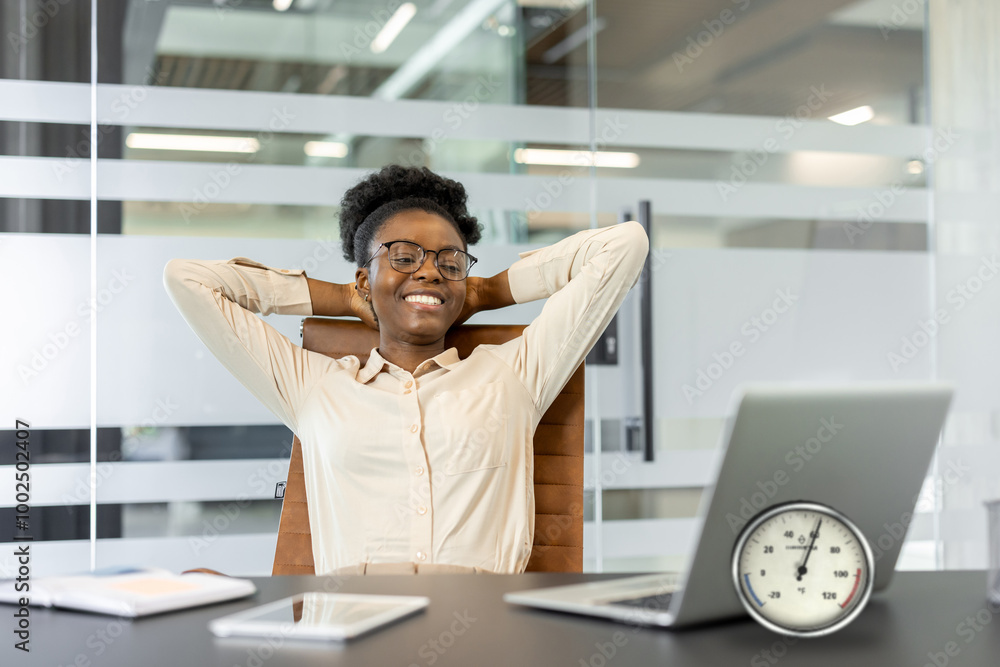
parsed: 60 °F
